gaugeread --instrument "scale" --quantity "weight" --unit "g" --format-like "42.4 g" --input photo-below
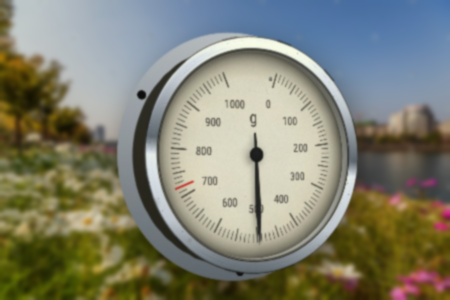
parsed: 500 g
